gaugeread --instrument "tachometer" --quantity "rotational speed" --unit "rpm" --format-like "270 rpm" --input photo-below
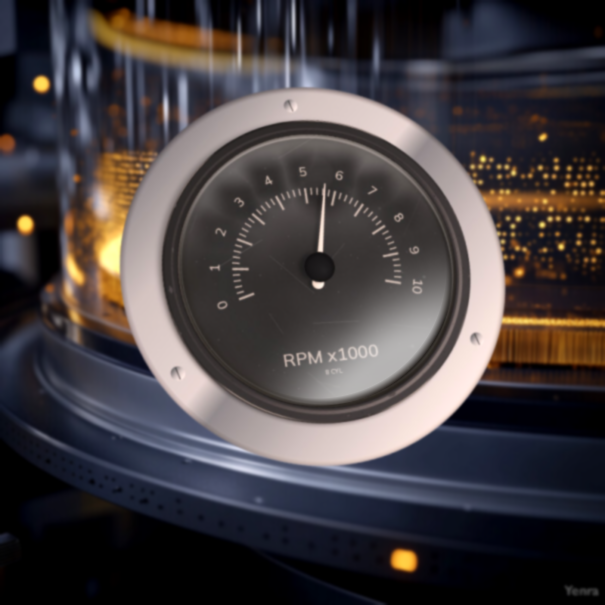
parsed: 5600 rpm
